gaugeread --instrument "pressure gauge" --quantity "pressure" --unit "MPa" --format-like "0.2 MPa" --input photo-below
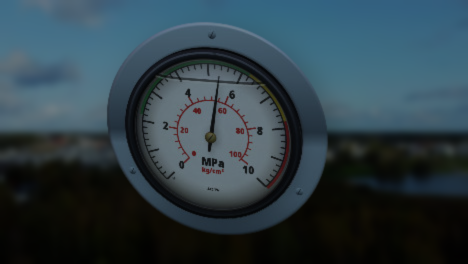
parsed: 5.4 MPa
